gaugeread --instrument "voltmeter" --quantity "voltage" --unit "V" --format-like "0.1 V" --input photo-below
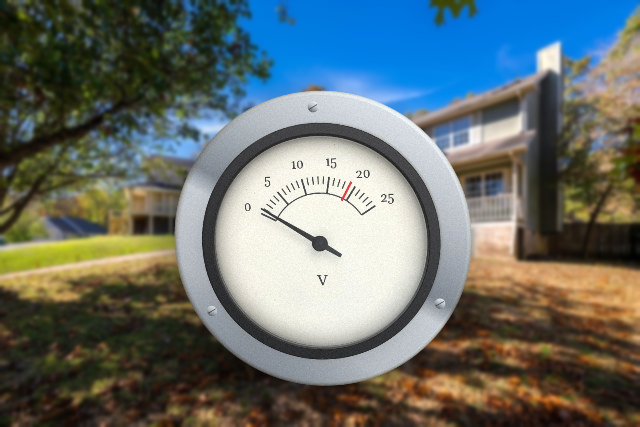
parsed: 1 V
